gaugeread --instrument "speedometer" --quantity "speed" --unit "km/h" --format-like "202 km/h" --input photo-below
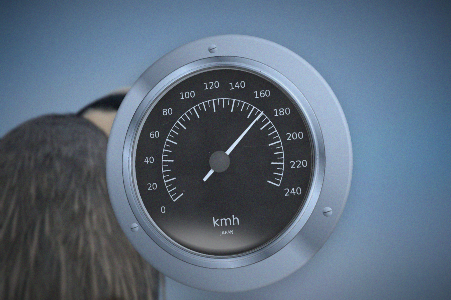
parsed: 170 km/h
